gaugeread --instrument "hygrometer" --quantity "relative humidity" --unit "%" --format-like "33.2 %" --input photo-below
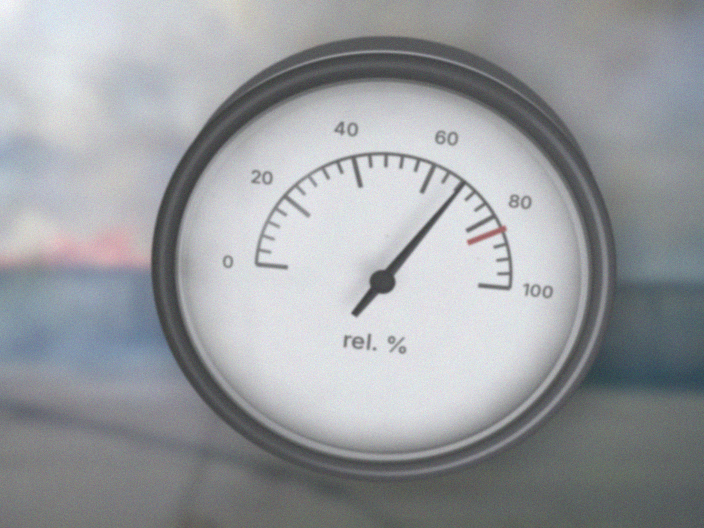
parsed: 68 %
